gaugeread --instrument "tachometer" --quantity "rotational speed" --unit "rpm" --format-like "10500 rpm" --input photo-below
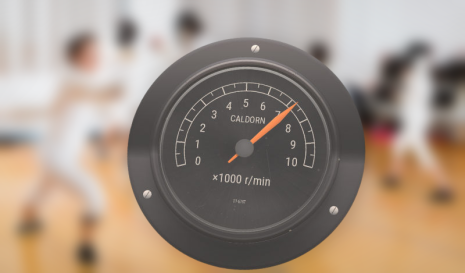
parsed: 7250 rpm
